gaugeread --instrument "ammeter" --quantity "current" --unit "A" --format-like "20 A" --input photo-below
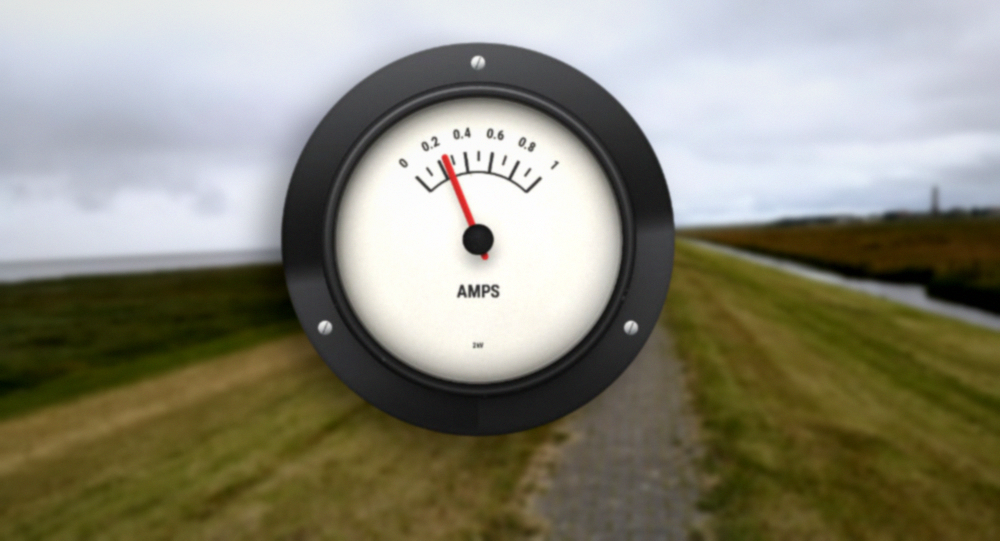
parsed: 0.25 A
